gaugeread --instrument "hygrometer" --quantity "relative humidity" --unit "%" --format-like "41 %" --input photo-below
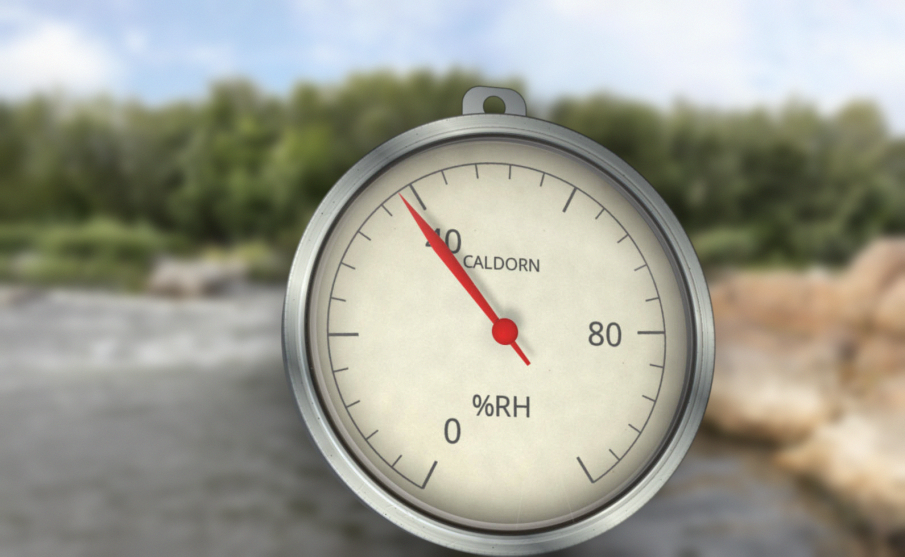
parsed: 38 %
